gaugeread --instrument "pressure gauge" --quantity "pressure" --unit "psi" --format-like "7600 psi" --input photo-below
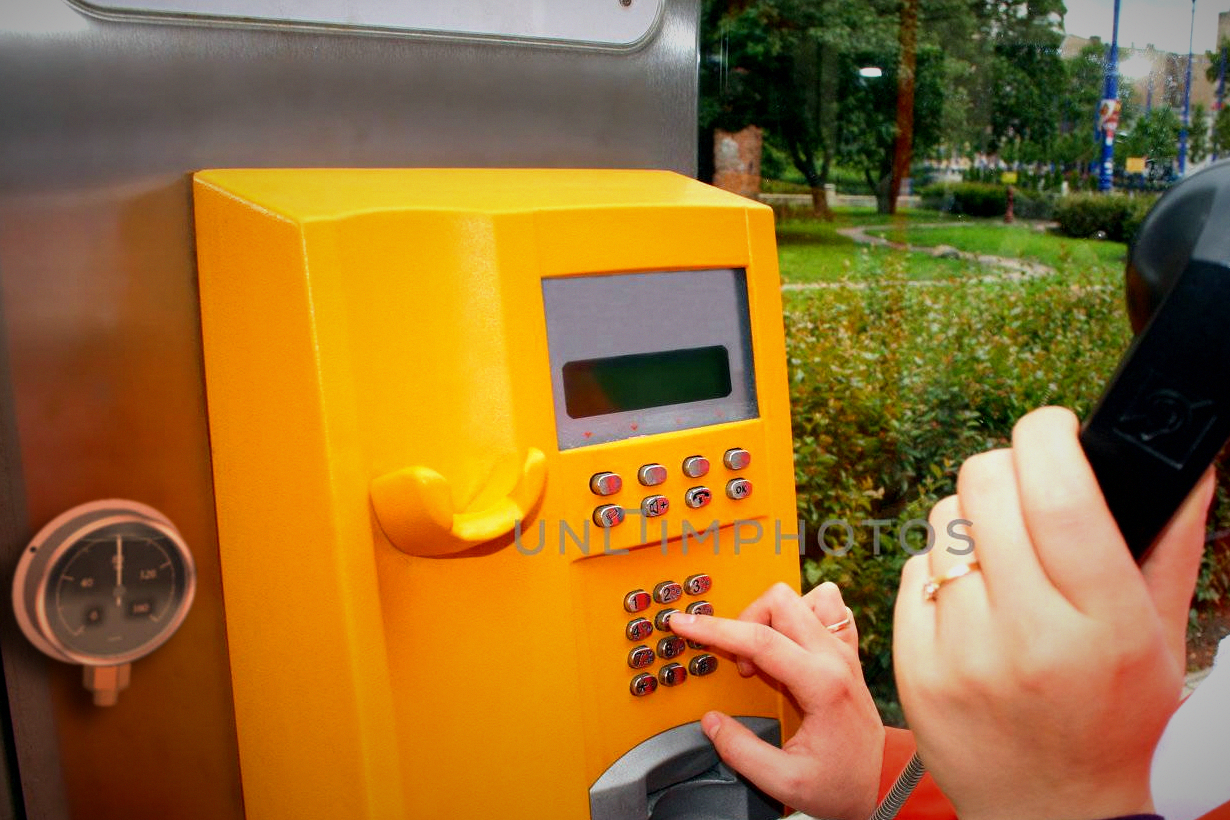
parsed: 80 psi
